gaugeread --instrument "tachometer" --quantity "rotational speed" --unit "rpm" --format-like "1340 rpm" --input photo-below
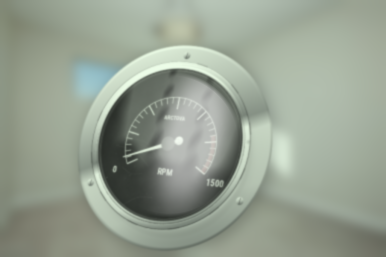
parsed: 50 rpm
